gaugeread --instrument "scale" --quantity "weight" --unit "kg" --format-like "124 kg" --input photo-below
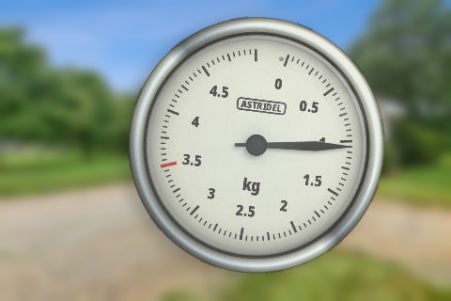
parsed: 1.05 kg
